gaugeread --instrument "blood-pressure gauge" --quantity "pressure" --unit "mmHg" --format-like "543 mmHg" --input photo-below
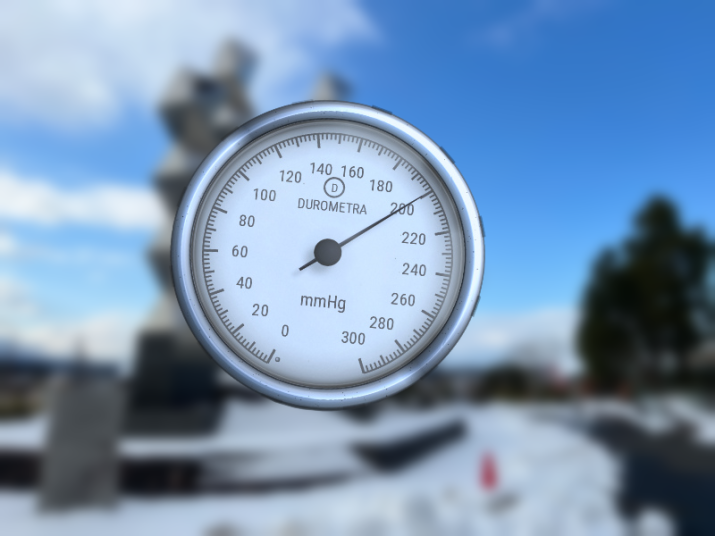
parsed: 200 mmHg
